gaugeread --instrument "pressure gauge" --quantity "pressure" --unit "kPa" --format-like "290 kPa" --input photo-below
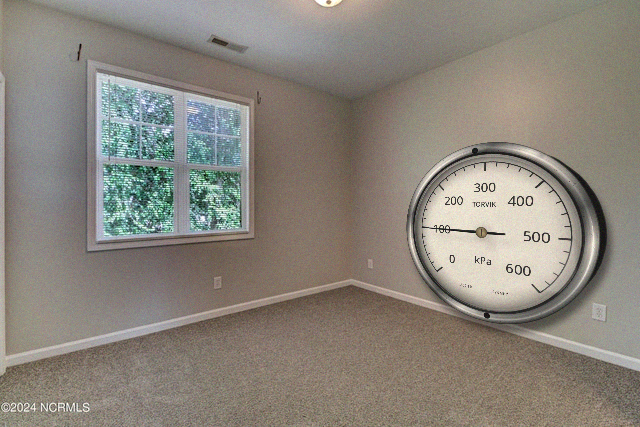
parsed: 100 kPa
